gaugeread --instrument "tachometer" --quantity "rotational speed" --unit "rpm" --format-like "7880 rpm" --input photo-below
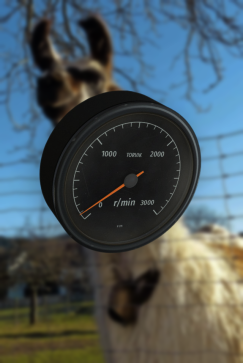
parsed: 100 rpm
